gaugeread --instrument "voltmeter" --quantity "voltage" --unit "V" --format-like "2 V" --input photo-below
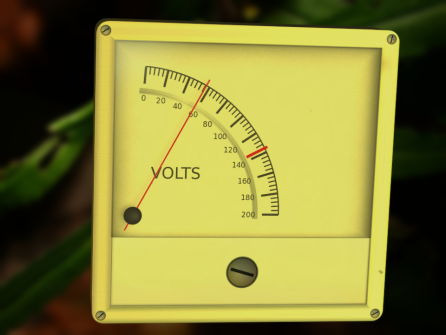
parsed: 56 V
